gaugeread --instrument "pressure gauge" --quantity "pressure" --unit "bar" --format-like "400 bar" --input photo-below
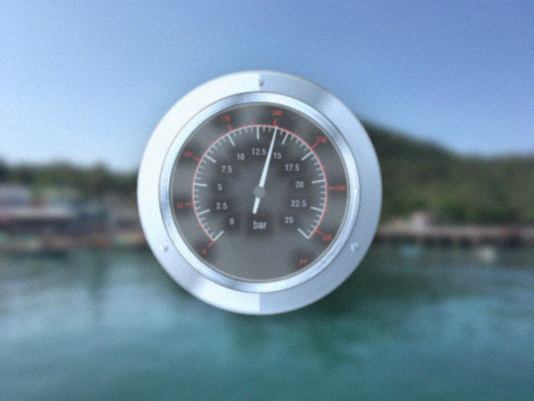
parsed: 14 bar
